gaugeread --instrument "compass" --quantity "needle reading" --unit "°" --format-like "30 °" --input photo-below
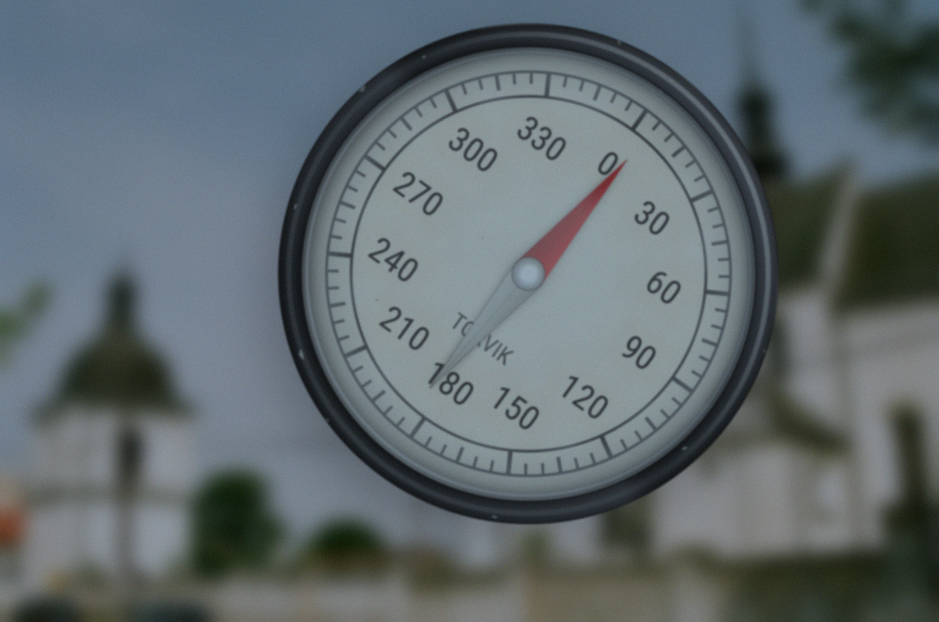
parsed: 5 °
